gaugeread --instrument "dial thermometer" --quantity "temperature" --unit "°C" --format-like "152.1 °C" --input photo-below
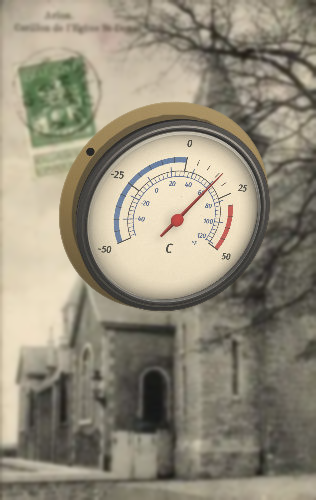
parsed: 15 °C
